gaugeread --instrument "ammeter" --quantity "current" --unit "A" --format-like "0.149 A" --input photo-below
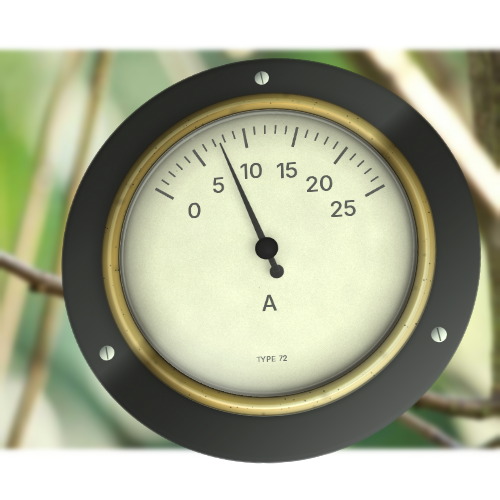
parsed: 7.5 A
